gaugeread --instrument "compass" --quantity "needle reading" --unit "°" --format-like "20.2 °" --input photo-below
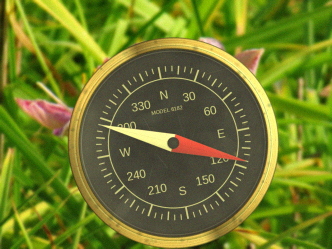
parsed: 115 °
